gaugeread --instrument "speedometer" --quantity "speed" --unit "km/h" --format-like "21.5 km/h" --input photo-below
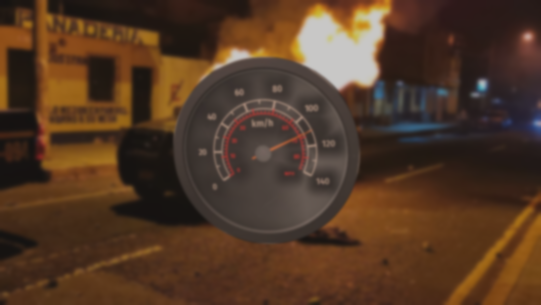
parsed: 110 km/h
